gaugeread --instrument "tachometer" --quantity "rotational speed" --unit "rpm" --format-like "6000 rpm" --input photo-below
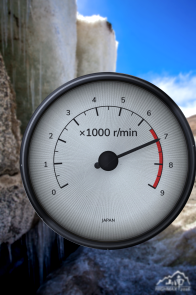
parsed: 7000 rpm
